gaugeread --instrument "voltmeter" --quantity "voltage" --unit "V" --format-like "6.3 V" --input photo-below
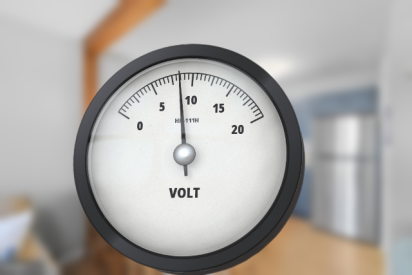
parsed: 8.5 V
